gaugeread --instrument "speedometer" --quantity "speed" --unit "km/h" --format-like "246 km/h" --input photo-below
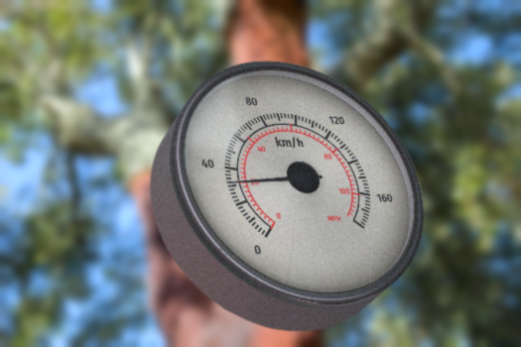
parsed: 30 km/h
